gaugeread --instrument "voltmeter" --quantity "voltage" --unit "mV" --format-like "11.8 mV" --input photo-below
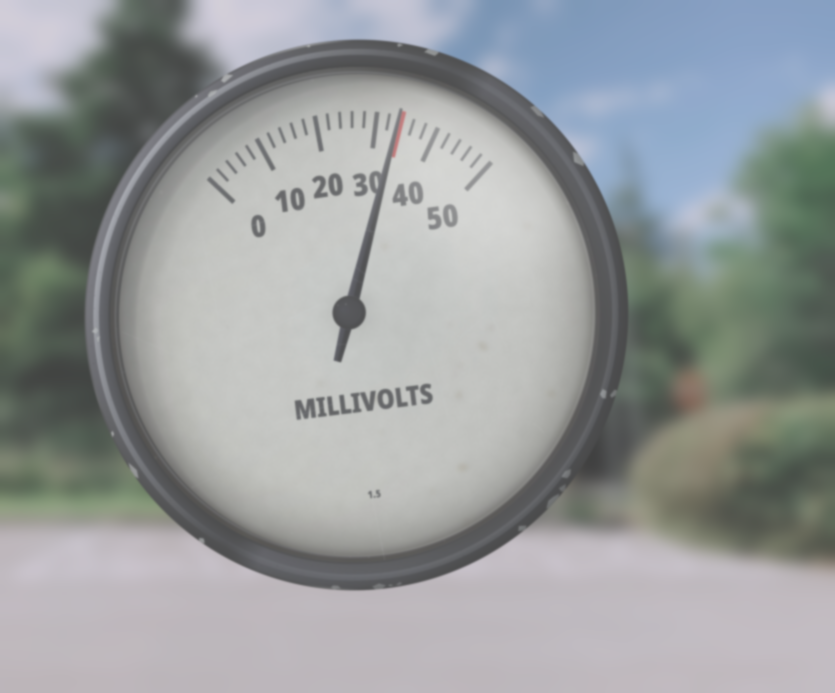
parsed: 34 mV
